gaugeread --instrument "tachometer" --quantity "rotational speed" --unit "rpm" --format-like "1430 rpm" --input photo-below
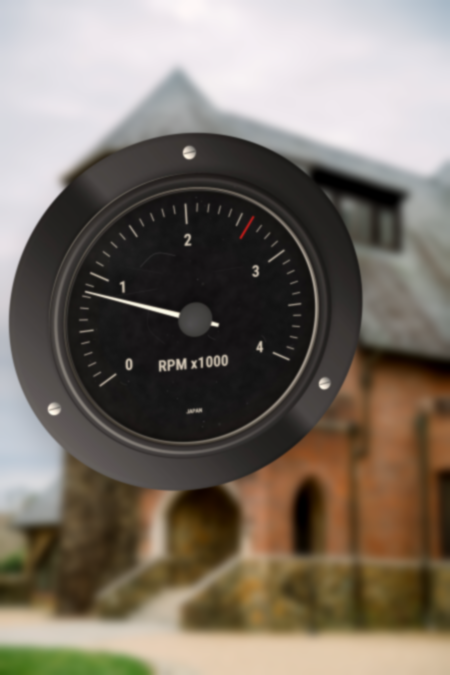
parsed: 850 rpm
